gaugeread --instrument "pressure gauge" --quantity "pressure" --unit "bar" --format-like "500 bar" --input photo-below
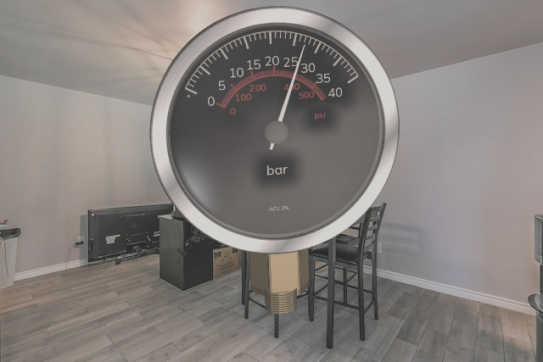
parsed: 27 bar
